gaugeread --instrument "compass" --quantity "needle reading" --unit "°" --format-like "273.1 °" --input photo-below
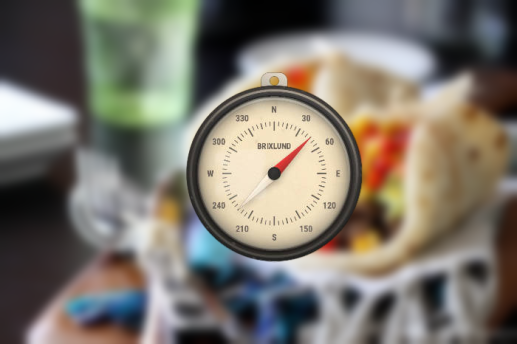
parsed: 45 °
